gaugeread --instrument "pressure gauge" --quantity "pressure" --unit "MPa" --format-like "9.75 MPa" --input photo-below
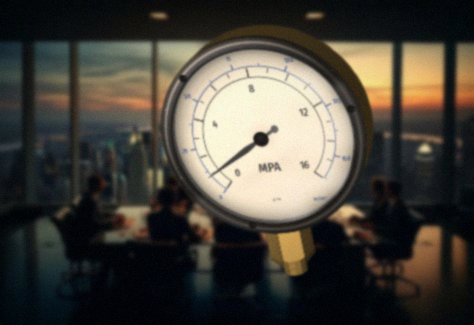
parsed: 1 MPa
